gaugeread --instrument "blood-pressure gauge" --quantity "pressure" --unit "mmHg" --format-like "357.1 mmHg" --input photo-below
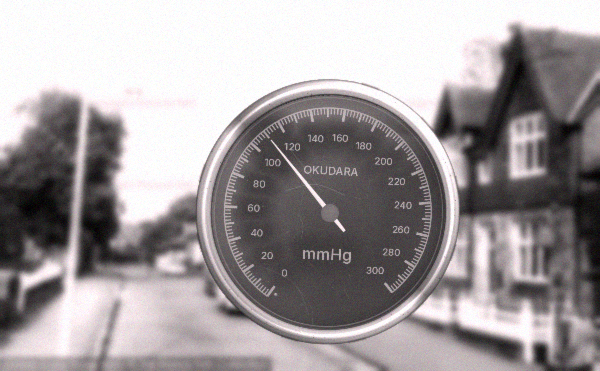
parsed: 110 mmHg
